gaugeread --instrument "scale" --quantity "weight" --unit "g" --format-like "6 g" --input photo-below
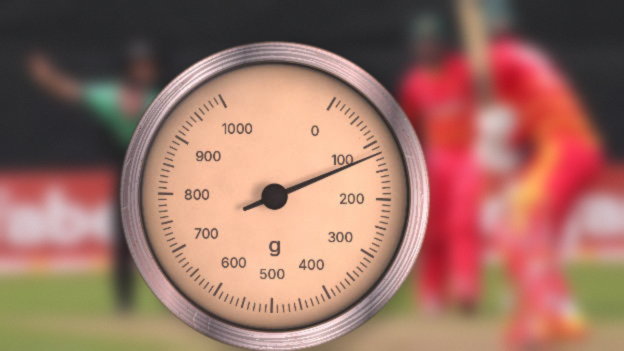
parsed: 120 g
